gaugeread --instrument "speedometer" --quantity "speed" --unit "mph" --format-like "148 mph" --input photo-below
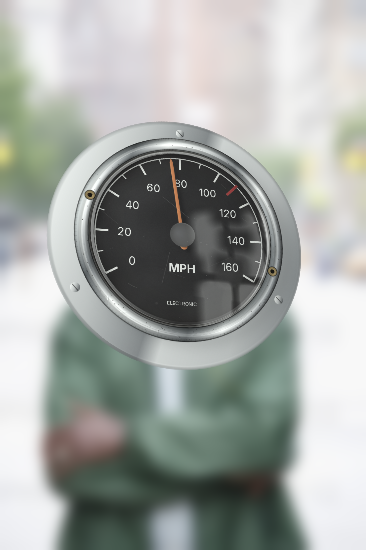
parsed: 75 mph
